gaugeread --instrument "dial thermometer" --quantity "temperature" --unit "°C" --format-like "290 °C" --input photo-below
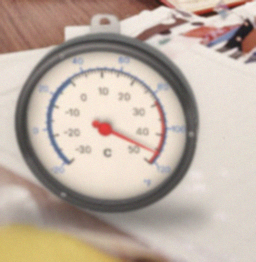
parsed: 45 °C
